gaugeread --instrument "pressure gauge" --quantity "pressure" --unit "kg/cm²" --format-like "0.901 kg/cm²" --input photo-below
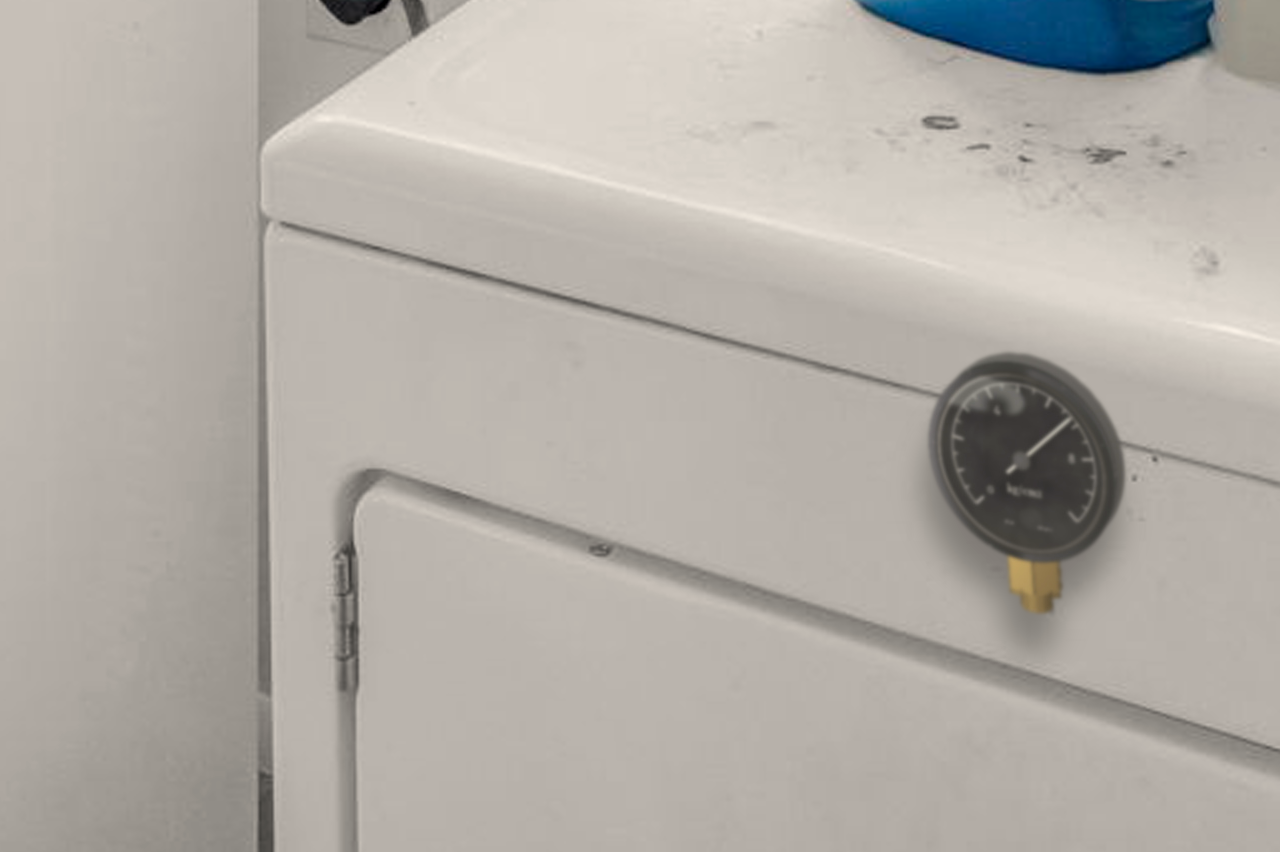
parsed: 6.75 kg/cm²
